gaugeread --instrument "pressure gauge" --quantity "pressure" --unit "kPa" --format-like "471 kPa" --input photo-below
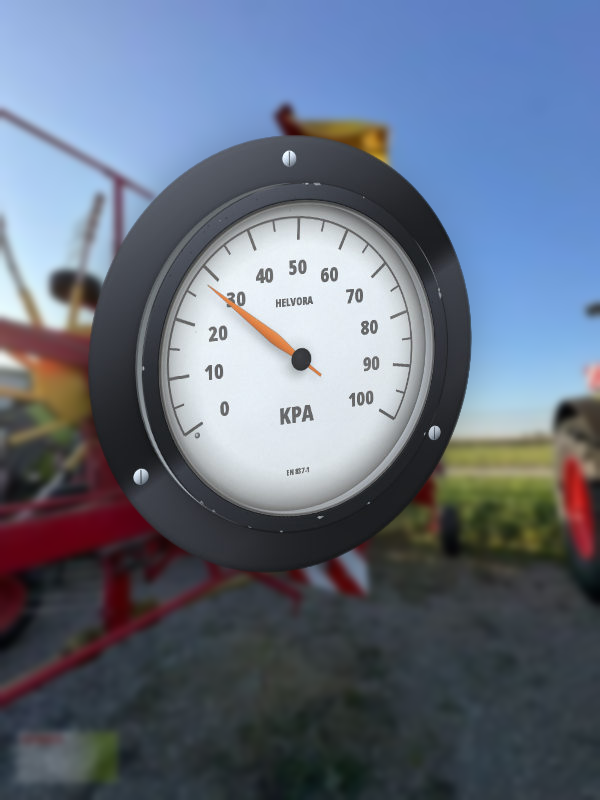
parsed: 27.5 kPa
